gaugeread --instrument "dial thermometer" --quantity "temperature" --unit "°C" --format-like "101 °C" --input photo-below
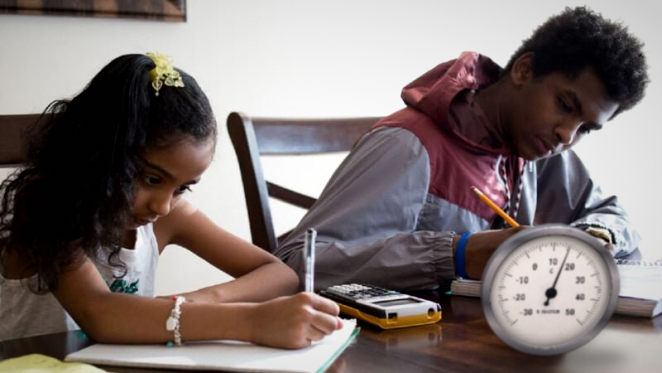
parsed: 15 °C
